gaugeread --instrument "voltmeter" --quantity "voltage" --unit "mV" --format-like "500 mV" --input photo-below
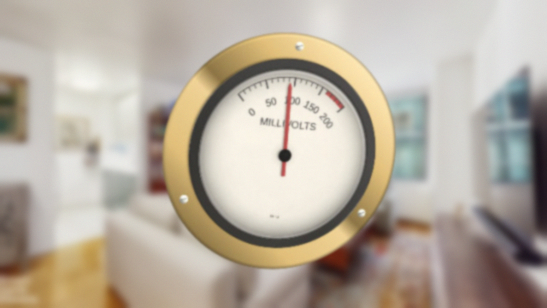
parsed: 90 mV
